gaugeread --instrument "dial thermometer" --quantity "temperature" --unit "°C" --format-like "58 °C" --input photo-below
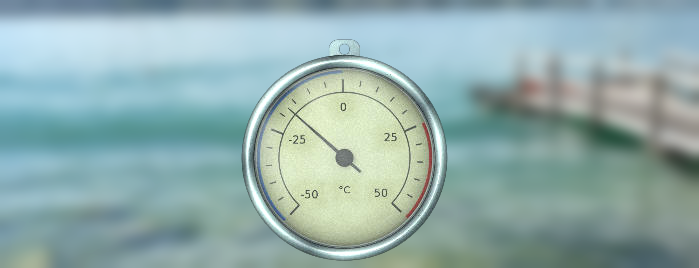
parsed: -17.5 °C
